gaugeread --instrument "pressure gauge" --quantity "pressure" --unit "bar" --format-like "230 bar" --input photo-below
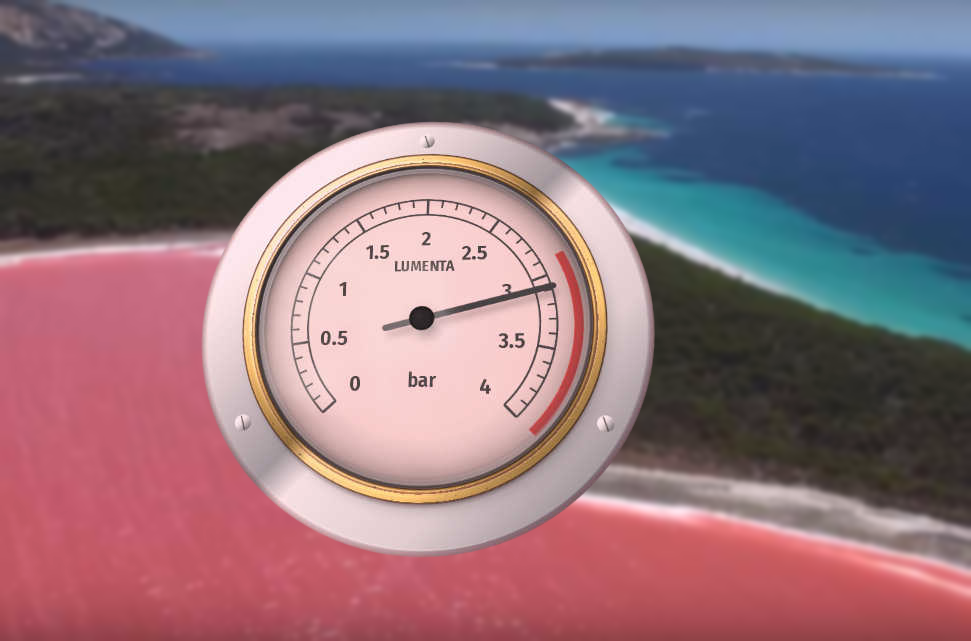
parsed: 3.1 bar
